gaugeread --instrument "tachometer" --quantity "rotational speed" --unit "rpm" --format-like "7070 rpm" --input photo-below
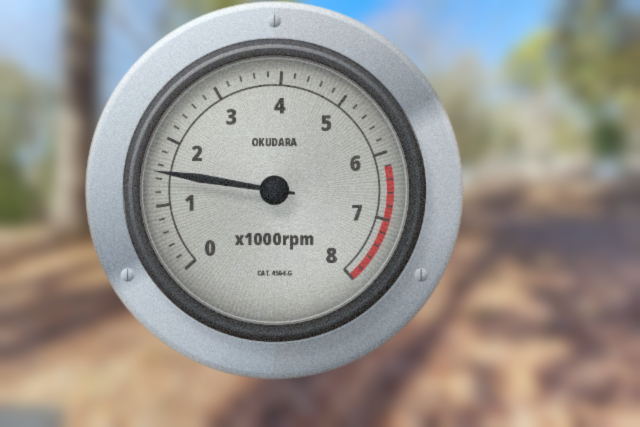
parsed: 1500 rpm
